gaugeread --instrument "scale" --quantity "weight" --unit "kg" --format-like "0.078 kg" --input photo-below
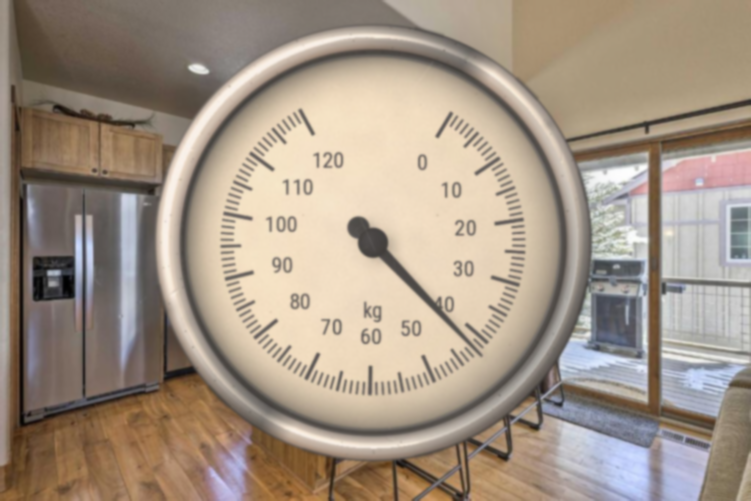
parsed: 42 kg
